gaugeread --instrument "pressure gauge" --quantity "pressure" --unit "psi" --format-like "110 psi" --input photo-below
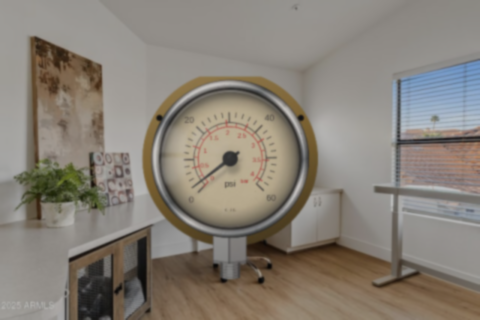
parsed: 2 psi
